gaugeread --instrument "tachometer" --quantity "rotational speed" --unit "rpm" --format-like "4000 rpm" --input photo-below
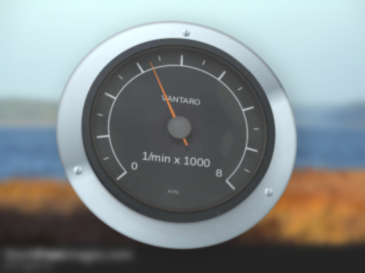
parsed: 3250 rpm
